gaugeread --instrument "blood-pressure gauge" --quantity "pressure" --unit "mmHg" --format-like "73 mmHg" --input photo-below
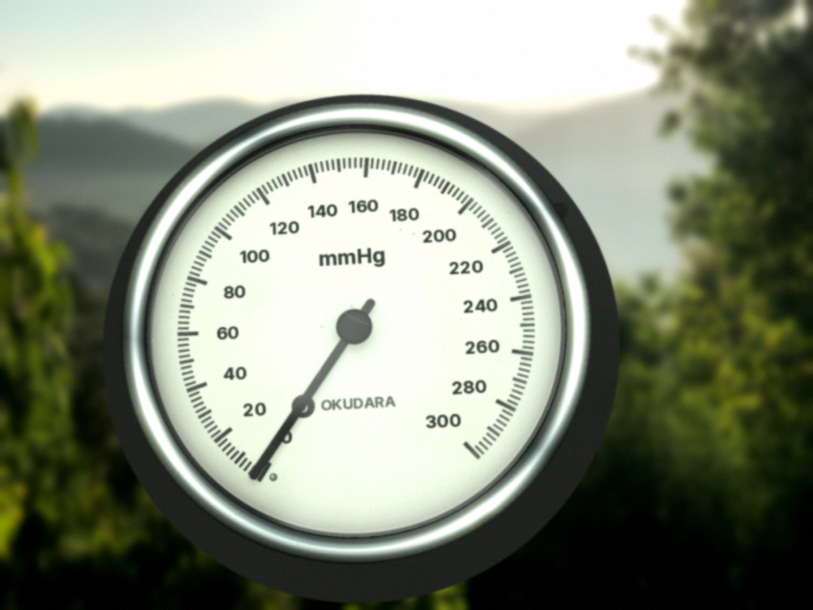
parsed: 2 mmHg
